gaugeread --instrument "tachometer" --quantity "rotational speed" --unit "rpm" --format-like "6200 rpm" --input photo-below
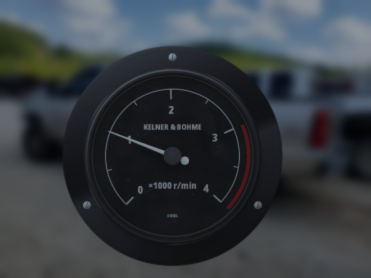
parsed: 1000 rpm
